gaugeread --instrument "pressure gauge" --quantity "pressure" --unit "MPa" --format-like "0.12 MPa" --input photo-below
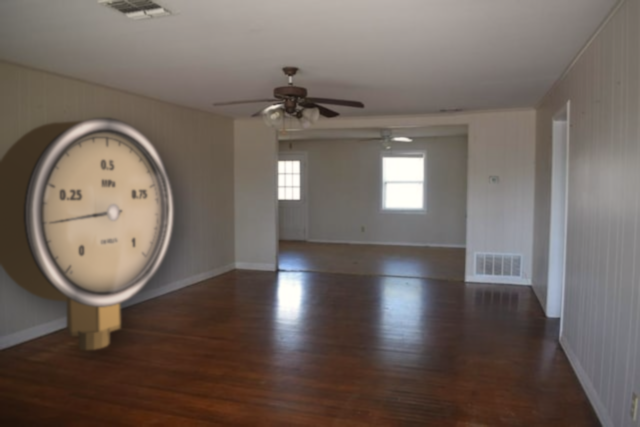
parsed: 0.15 MPa
